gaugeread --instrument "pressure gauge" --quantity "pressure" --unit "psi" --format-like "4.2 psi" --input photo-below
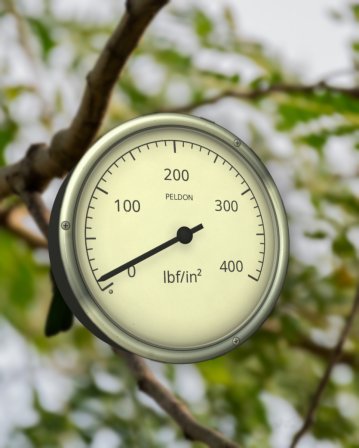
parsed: 10 psi
